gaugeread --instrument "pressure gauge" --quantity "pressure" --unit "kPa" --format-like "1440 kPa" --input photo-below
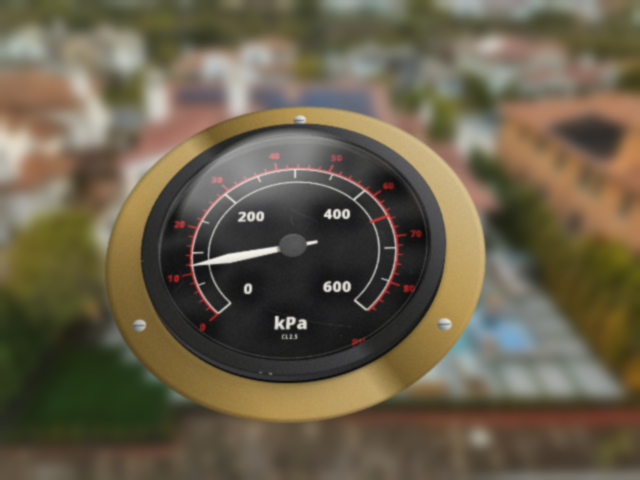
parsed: 75 kPa
